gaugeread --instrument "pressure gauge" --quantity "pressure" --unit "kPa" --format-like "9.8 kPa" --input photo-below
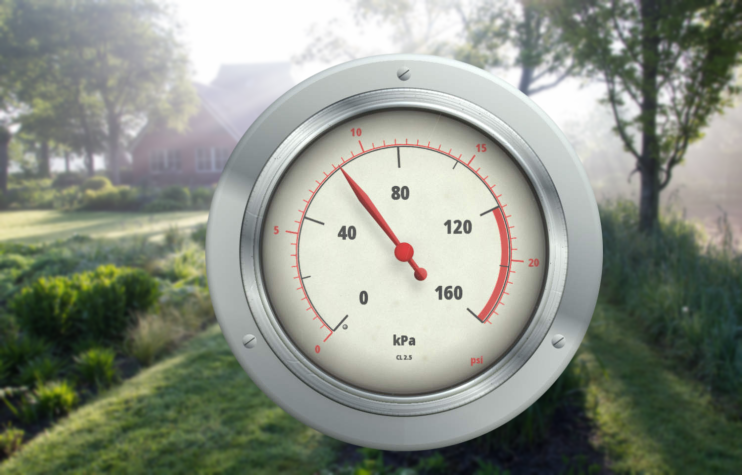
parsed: 60 kPa
